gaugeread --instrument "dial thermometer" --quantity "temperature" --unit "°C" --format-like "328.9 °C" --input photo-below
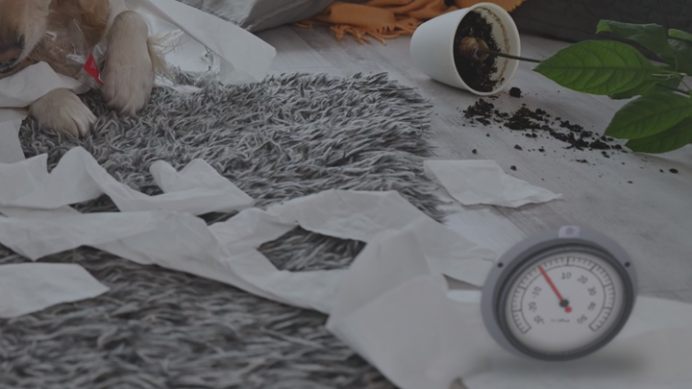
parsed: 0 °C
